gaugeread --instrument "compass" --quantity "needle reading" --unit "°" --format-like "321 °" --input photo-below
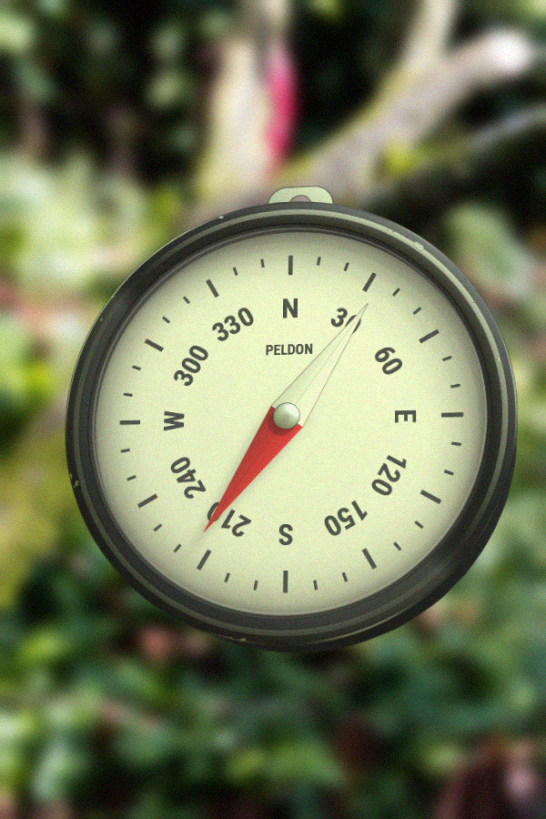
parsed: 215 °
